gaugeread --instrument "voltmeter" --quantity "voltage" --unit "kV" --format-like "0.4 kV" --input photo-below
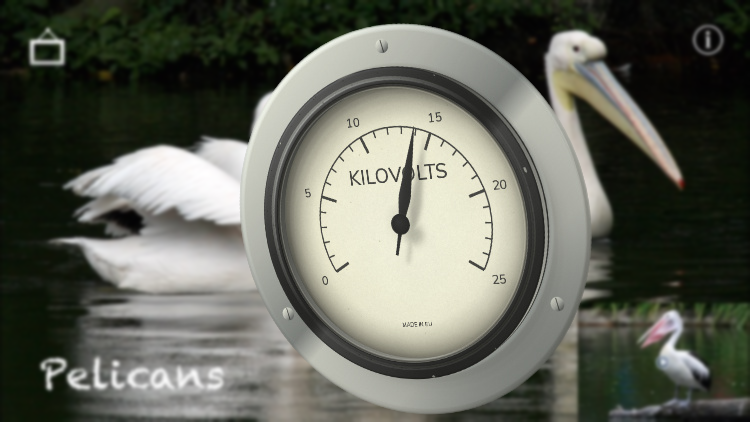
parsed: 14 kV
